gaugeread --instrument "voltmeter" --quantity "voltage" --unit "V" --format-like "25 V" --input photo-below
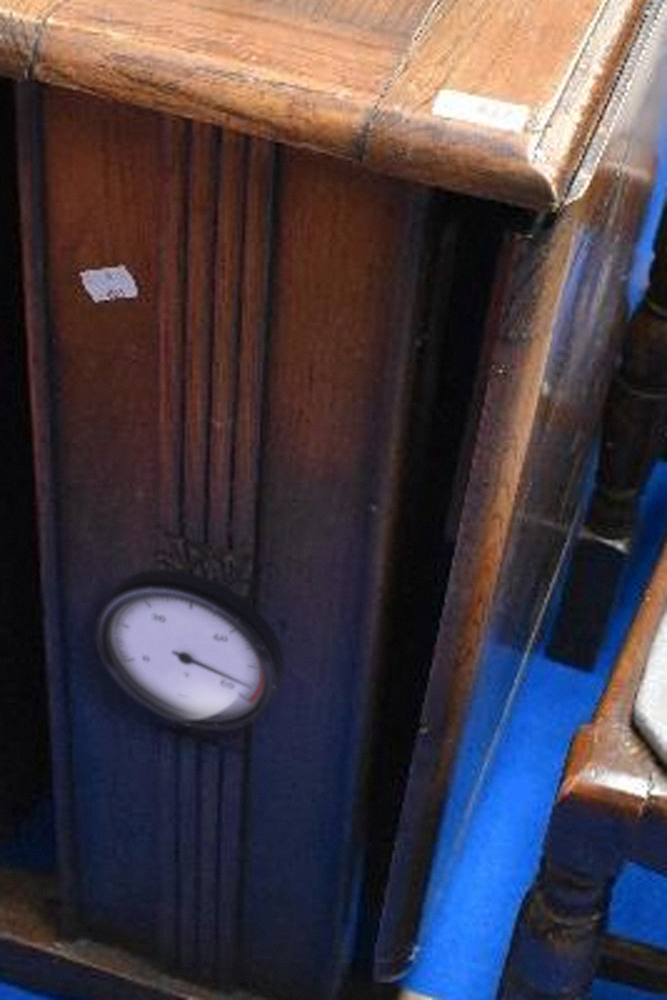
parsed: 55 V
